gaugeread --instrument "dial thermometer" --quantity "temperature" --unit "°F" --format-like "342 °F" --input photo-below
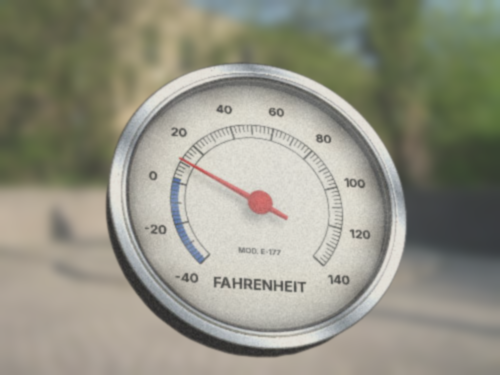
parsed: 10 °F
